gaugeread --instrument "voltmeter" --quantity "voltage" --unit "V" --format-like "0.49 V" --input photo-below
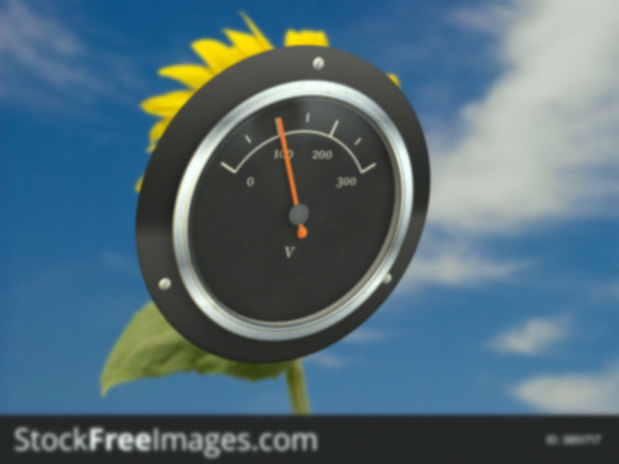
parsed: 100 V
